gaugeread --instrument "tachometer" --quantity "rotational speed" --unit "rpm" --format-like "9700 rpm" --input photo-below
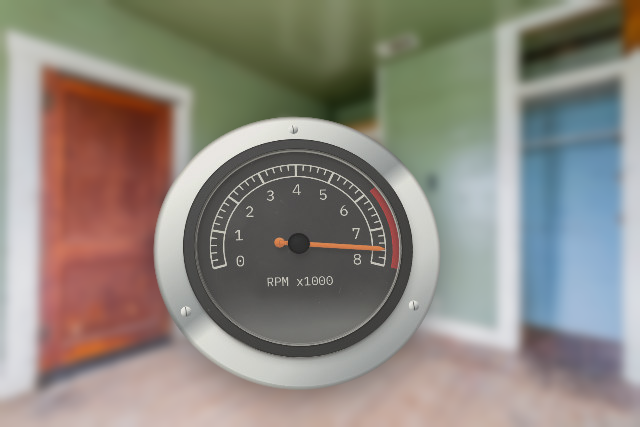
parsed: 7600 rpm
